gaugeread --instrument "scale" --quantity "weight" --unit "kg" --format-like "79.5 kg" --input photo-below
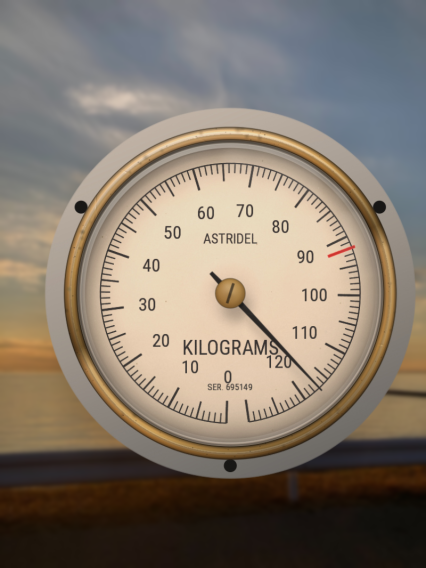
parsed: 117 kg
